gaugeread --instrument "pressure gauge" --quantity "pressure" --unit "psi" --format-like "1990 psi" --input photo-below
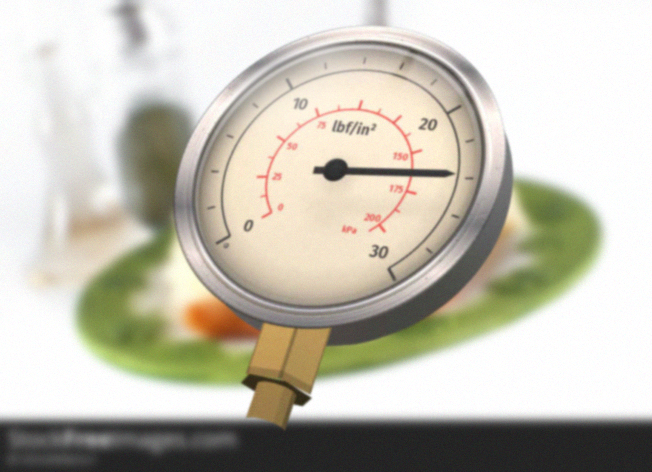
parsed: 24 psi
